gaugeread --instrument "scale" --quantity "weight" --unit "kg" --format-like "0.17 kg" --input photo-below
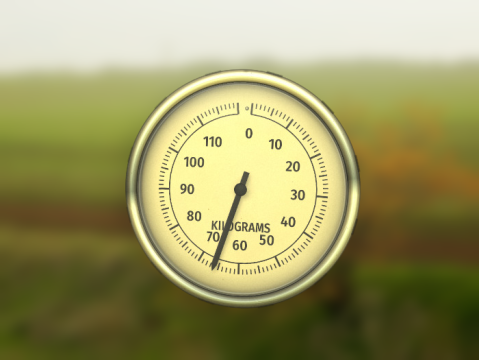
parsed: 66 kg
